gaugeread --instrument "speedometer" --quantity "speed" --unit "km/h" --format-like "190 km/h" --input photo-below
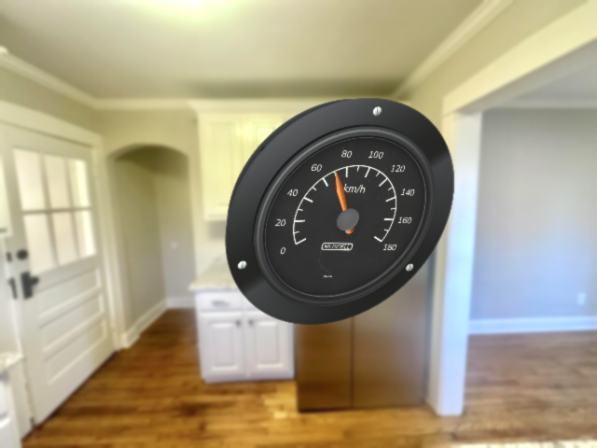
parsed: 70 km/h
